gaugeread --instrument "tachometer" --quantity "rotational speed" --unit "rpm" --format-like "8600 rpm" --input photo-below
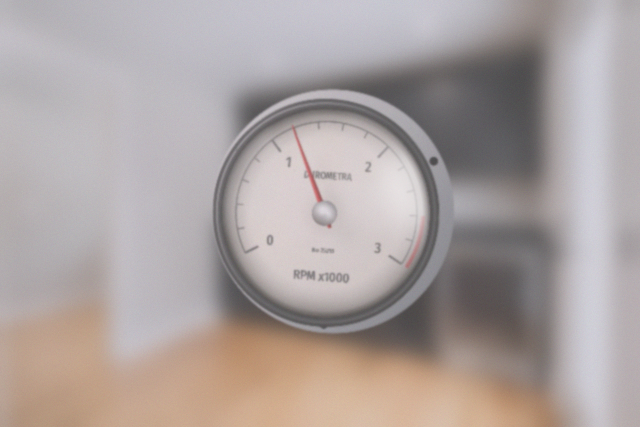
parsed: 1200 rpm
